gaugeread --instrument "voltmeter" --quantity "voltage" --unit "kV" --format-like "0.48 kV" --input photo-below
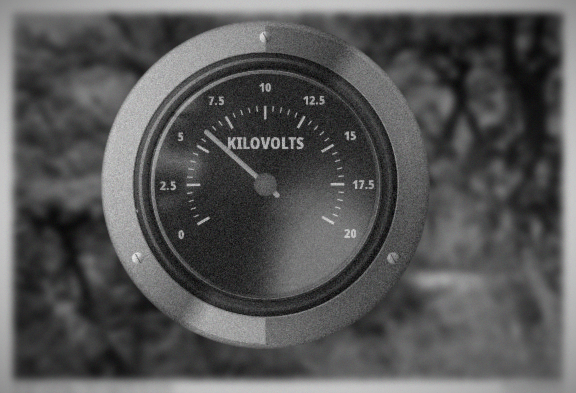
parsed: 6 kV
